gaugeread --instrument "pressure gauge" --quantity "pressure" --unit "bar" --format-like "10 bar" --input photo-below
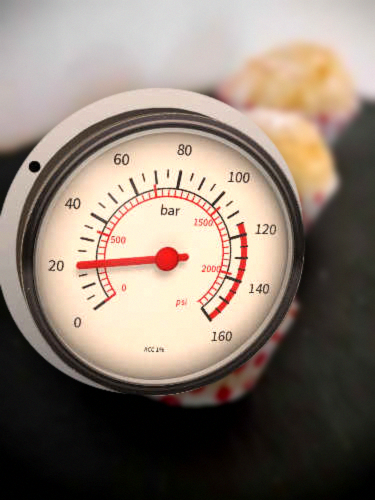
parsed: 20 bar
